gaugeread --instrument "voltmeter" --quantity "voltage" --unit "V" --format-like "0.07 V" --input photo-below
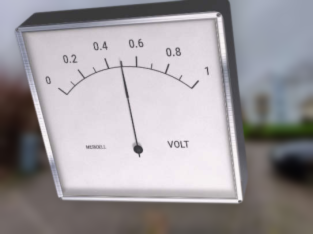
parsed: 0.5 V
